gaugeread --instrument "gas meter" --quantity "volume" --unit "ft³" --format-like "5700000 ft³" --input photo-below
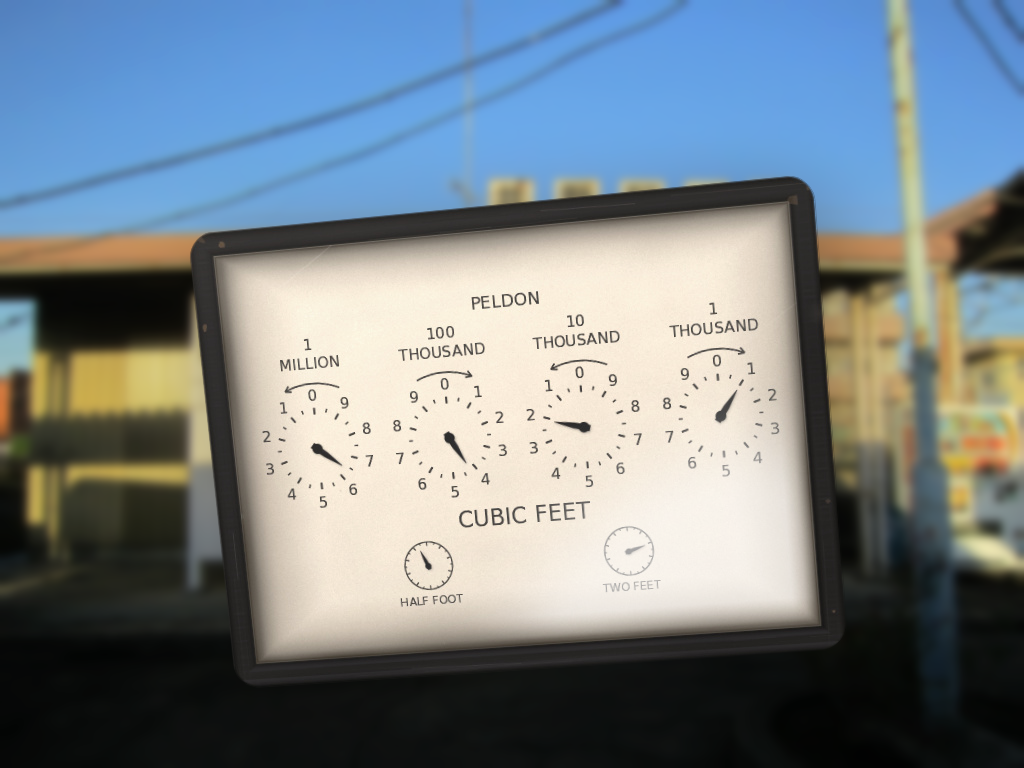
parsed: 642100 ft³
